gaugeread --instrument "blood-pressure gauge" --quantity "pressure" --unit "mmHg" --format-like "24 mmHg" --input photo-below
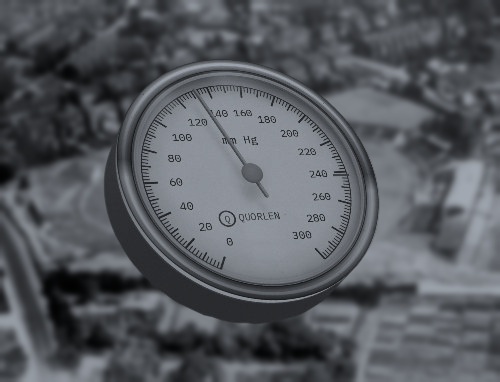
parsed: 130 mmHg
